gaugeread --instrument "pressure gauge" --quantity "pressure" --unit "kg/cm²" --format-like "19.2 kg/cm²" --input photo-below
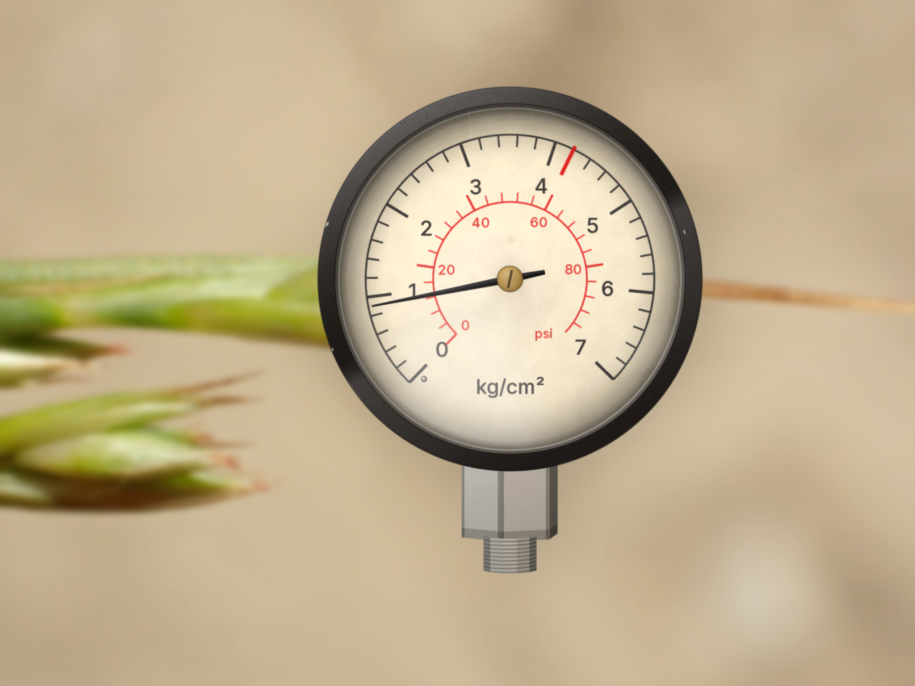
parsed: 0.9 kg/cm²
